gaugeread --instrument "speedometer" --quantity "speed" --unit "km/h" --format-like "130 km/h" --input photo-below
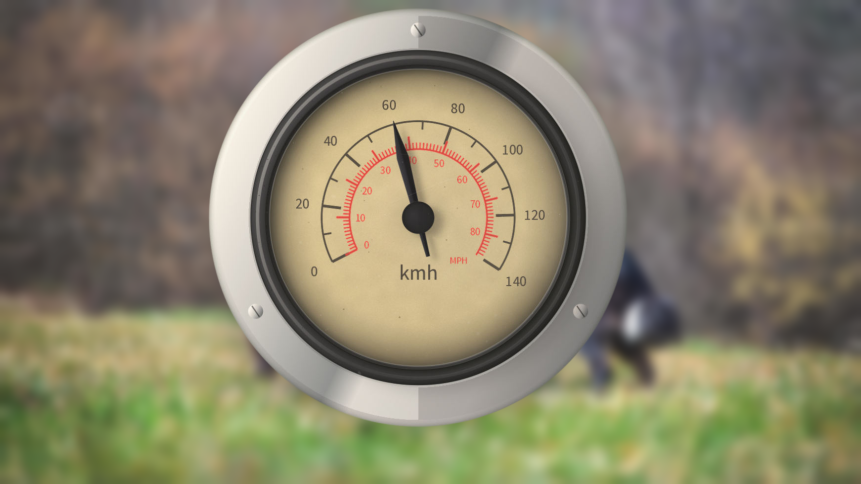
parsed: 60 km/h
